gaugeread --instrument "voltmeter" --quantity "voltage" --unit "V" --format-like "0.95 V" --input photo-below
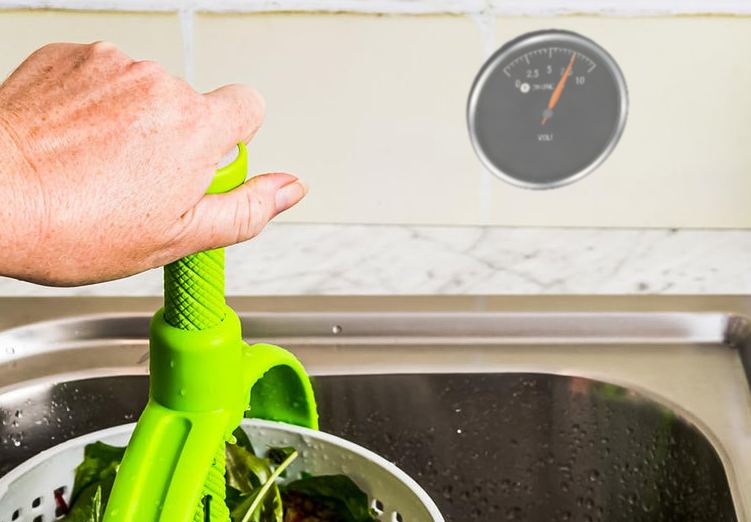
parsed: 7.5 V
